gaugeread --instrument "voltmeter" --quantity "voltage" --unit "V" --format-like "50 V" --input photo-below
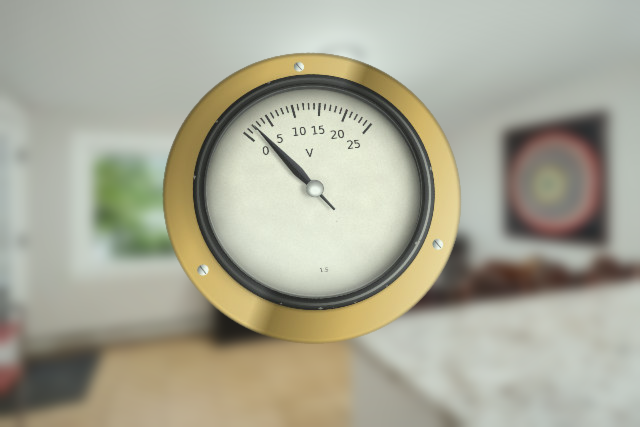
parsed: 2 V
